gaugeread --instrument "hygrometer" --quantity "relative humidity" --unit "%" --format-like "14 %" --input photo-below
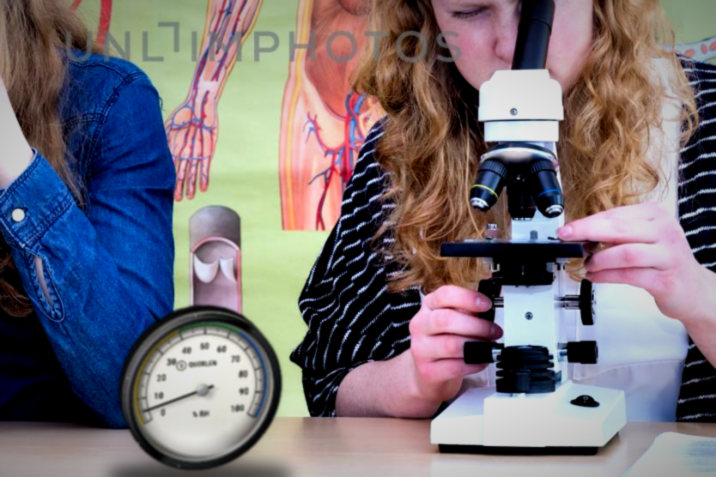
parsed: 5 %
